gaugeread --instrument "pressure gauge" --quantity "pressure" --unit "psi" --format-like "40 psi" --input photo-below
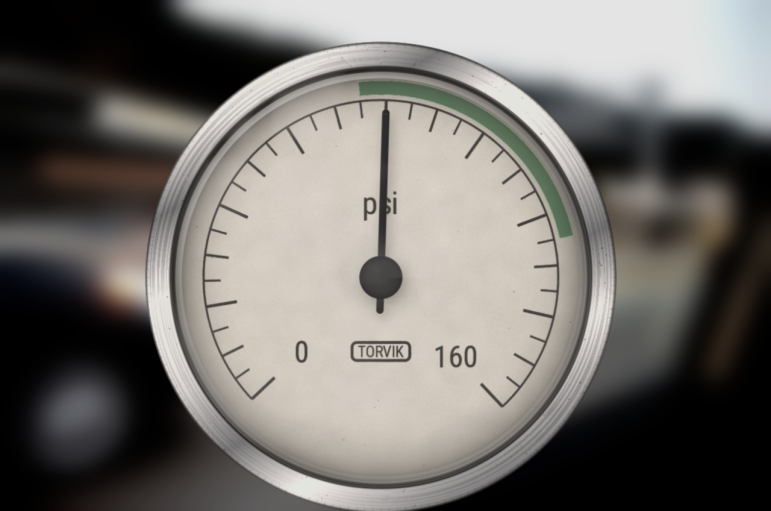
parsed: 80 psi
